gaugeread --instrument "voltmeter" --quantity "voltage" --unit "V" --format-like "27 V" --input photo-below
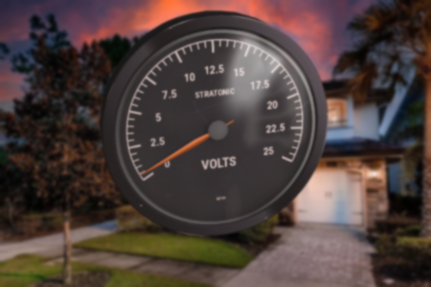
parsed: 0.5 V
